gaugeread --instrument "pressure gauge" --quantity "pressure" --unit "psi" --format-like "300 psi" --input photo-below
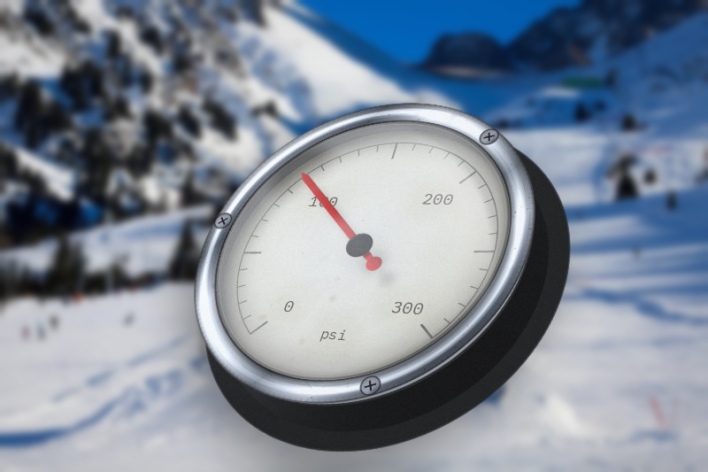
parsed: 100 psi
